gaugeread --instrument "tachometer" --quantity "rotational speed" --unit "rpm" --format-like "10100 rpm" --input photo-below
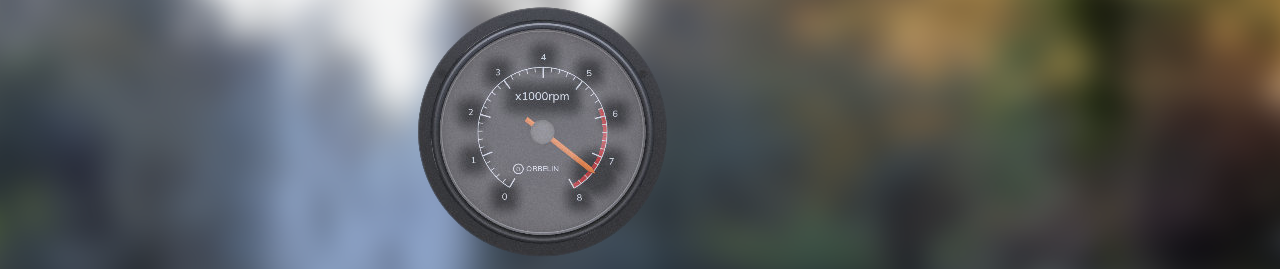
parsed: 7400 rpm
